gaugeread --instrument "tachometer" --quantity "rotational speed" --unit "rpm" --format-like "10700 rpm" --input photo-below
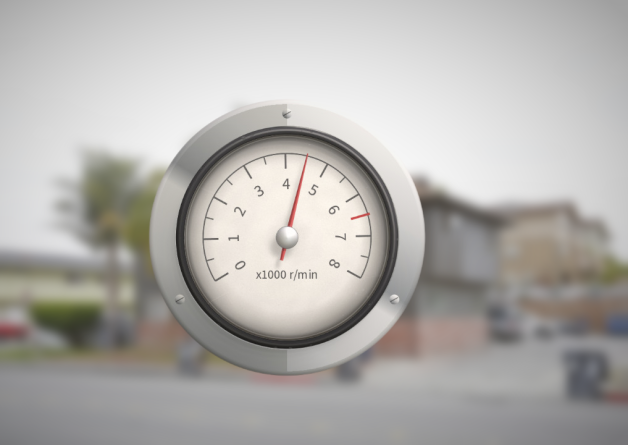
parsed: 4500 rpm
